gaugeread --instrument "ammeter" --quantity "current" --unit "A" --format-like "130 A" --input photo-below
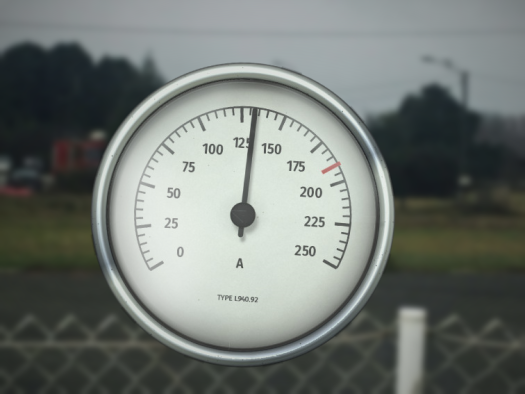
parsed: 132.5 A
